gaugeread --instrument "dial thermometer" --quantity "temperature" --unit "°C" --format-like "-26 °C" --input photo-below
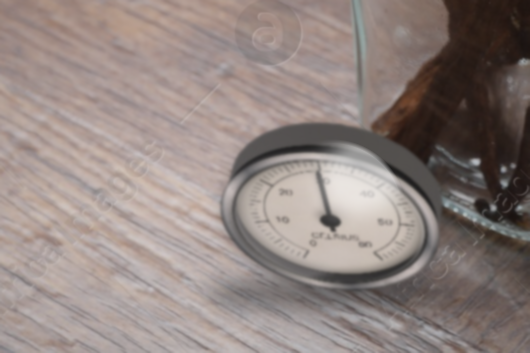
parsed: 30 °C
